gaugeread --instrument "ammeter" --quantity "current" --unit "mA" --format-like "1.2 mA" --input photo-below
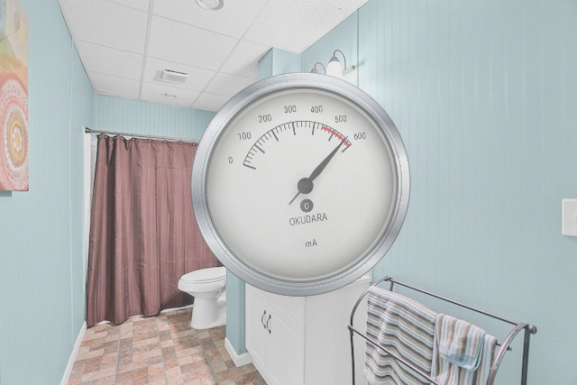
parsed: 560 mA
